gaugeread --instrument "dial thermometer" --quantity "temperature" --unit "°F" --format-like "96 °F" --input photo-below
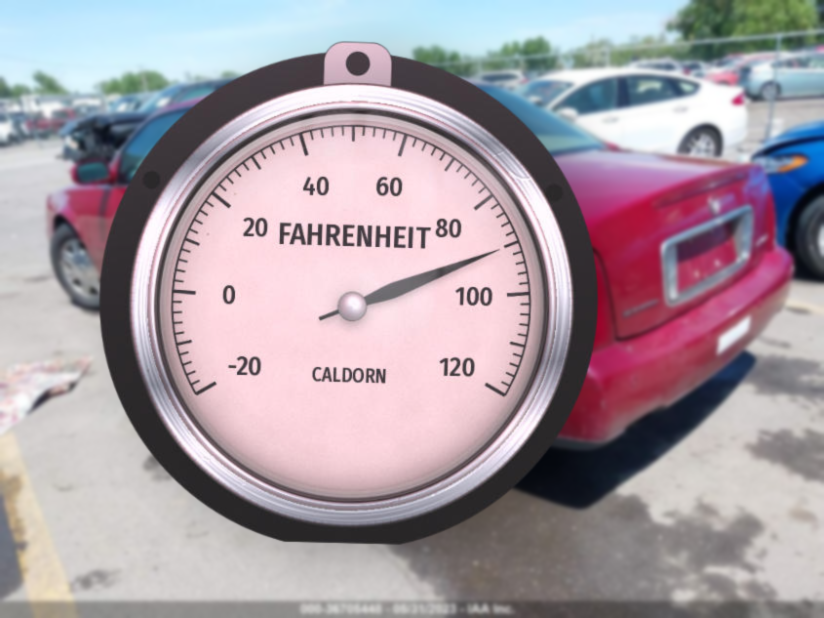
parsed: 90 °F
